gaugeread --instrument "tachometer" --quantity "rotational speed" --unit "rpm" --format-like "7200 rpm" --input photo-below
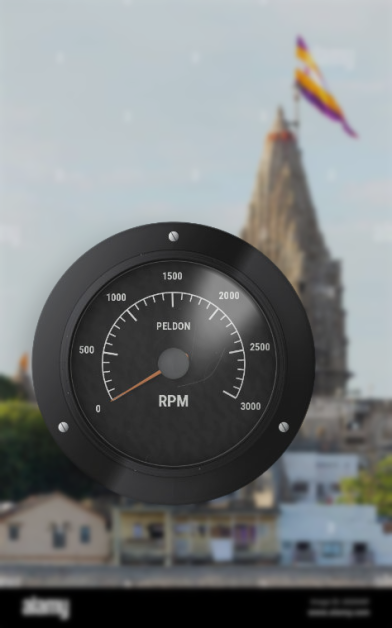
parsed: 0 rpm
